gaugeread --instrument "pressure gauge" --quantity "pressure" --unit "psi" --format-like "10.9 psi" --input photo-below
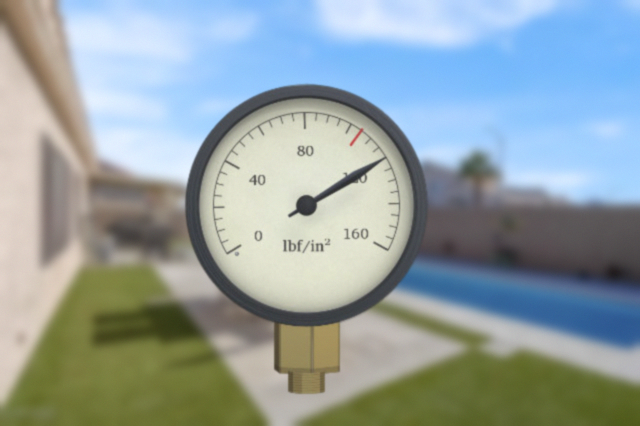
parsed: 120 psi
